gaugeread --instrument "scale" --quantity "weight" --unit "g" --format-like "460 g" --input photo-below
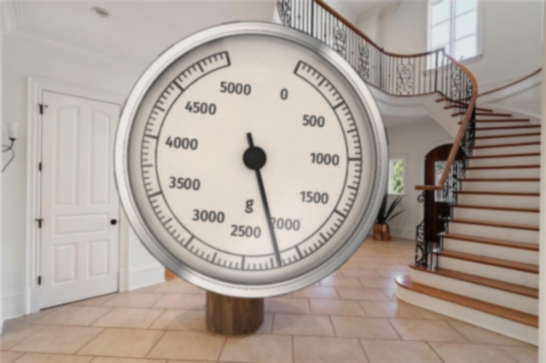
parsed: 2200 g
